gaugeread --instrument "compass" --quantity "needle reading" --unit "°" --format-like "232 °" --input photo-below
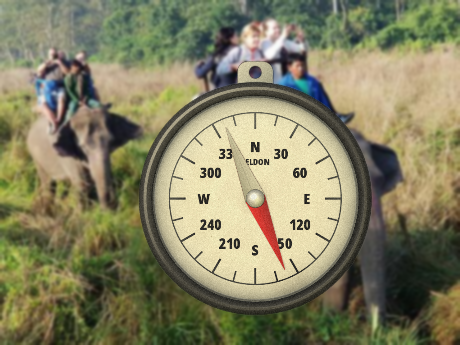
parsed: 157.5 °
